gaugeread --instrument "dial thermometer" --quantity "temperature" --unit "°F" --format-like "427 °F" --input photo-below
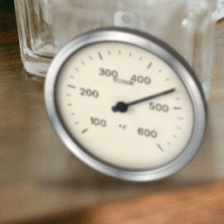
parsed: 460 °F
